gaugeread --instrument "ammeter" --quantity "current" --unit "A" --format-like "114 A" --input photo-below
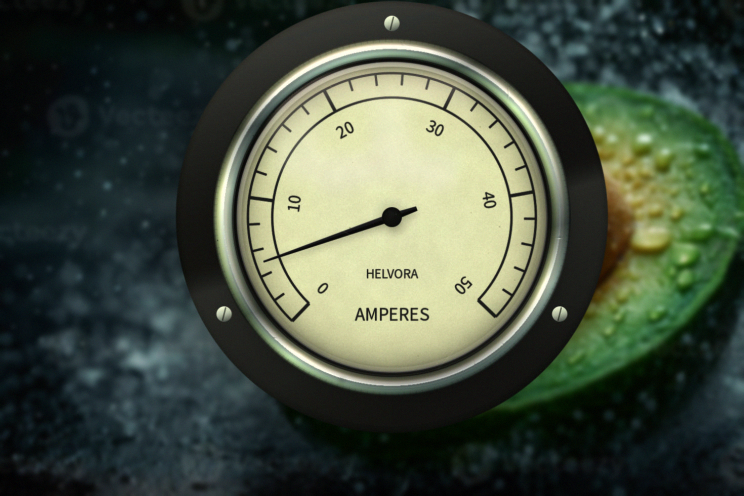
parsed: 5 A
